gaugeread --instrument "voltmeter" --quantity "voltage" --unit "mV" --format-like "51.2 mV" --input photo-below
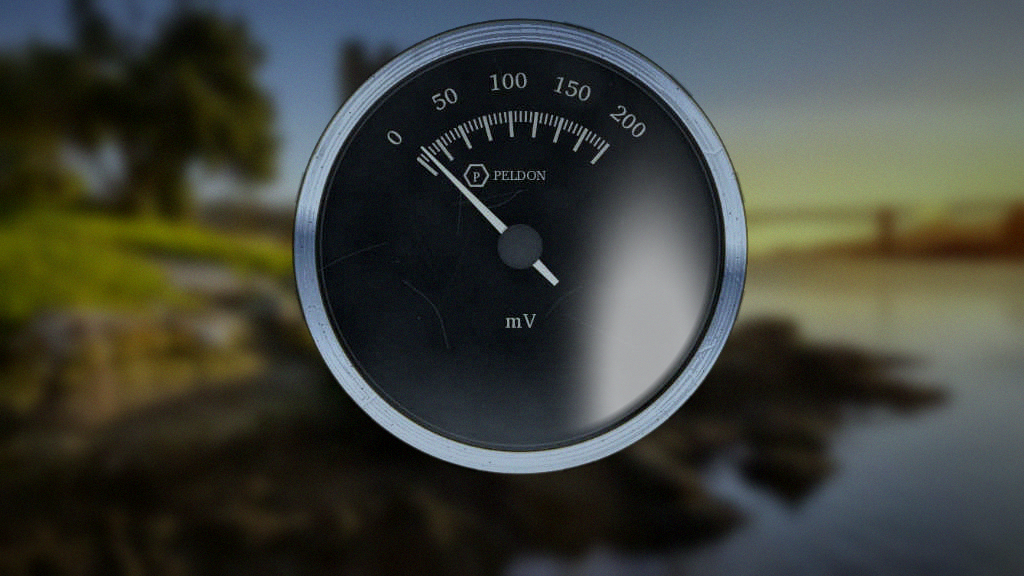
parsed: 10 mV
